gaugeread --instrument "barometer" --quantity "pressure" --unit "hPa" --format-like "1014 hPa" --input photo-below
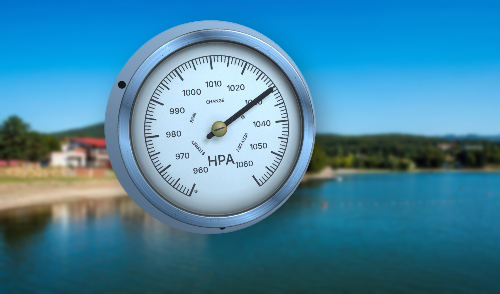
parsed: 1030 hPa
